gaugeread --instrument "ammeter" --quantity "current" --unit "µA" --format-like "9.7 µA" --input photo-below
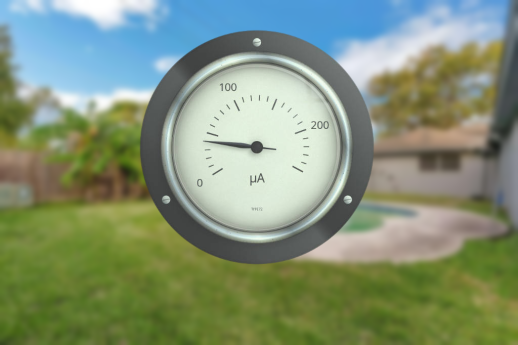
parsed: 40 µA
